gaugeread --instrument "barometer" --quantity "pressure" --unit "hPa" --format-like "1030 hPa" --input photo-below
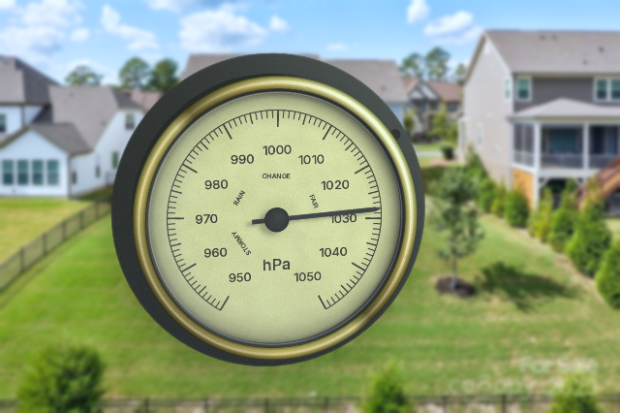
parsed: 1028 hPa
